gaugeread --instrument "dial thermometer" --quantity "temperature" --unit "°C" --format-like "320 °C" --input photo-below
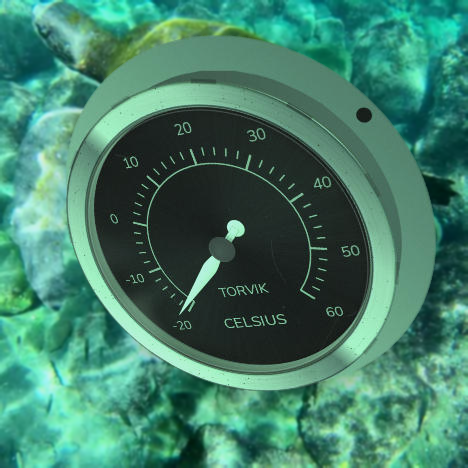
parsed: -19 °C
